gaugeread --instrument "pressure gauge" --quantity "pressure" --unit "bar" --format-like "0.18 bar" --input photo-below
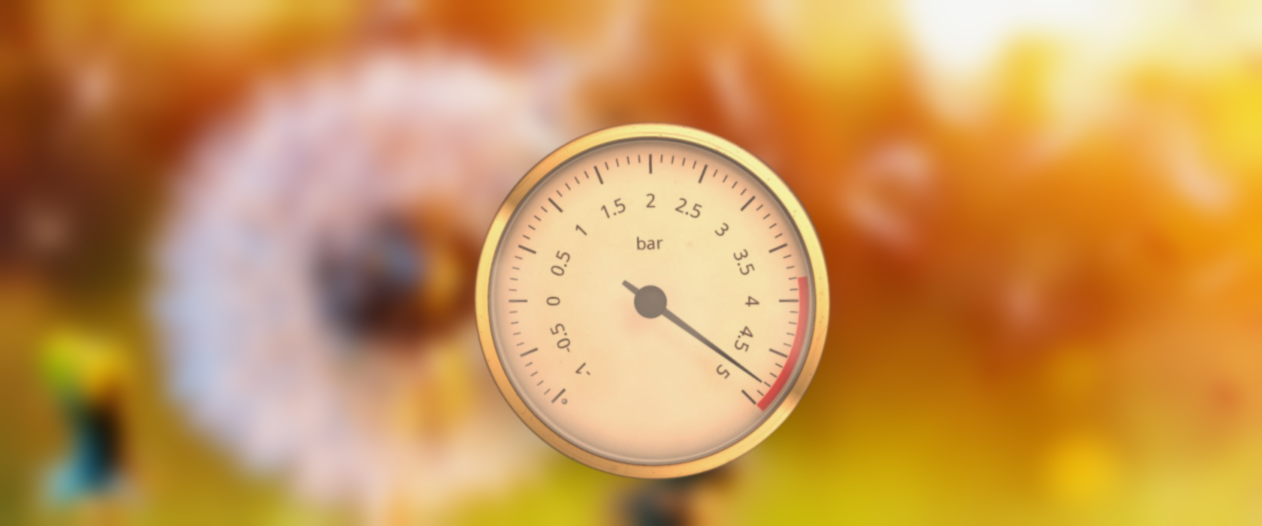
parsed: 4.8 bar
